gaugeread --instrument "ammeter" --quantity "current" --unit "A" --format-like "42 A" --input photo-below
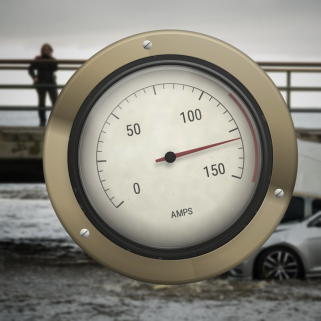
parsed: 130 A
